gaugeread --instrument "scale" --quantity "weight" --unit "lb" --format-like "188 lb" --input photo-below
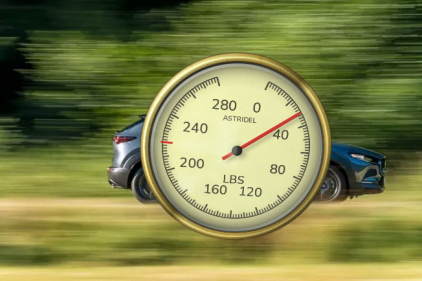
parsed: 30 lb
